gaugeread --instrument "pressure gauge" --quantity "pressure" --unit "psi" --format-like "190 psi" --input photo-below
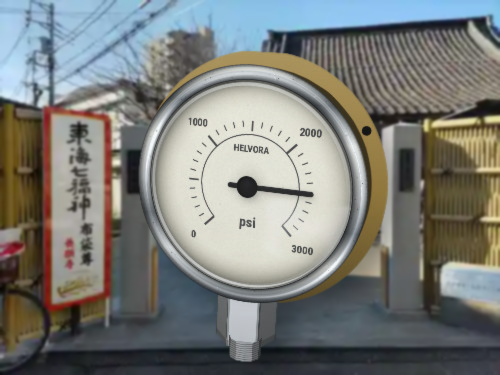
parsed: 2500 psi
